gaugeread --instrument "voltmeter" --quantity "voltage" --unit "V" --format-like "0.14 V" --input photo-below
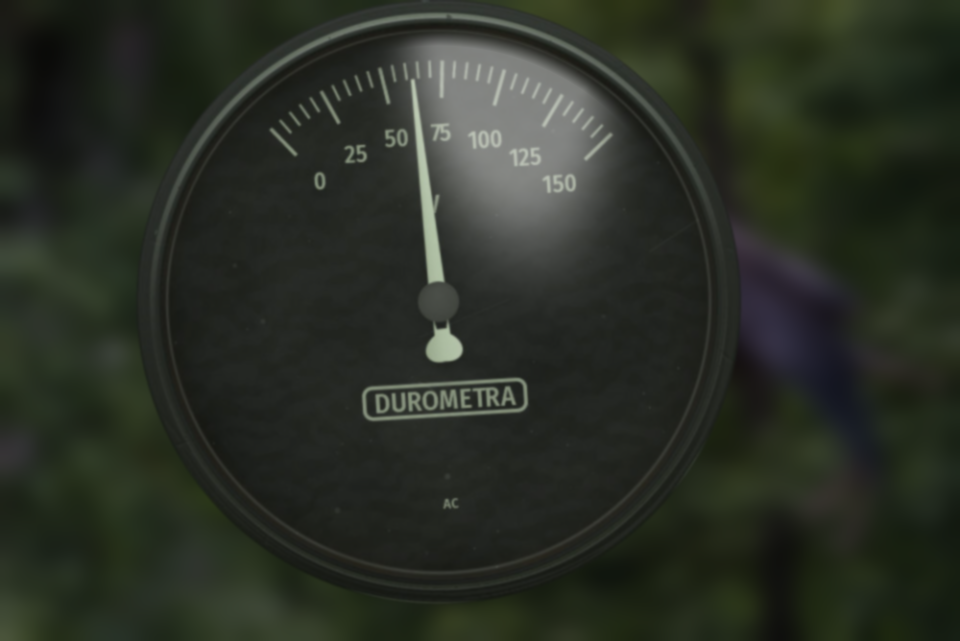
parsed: 62.5 V
